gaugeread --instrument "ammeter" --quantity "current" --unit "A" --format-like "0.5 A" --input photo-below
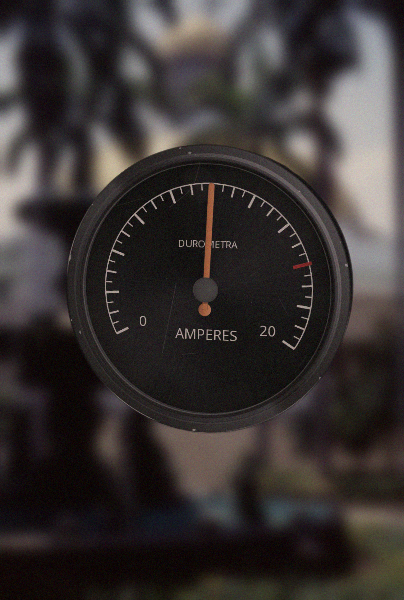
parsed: 10 A
